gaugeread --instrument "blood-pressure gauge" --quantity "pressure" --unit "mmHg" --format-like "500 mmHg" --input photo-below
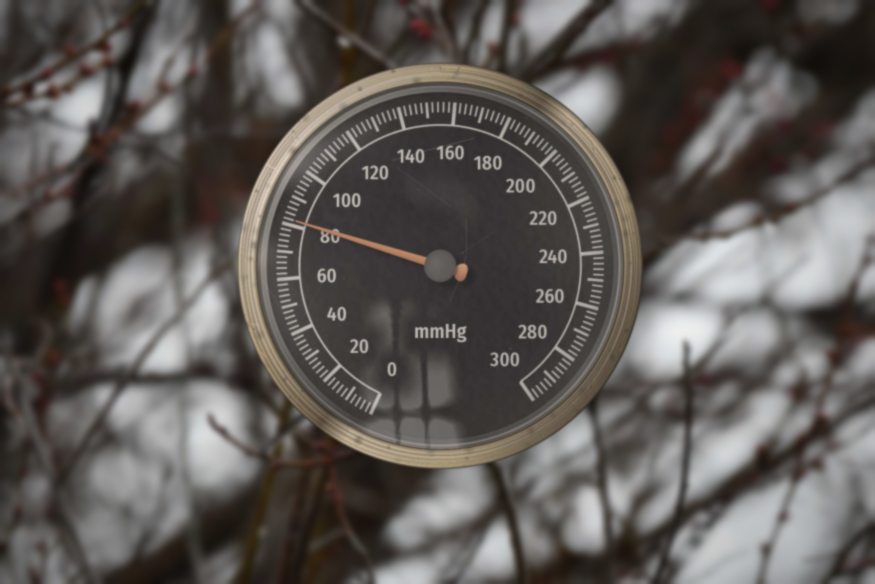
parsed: 82 mmHg
